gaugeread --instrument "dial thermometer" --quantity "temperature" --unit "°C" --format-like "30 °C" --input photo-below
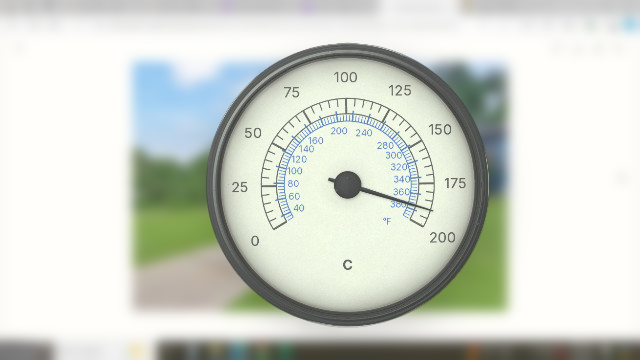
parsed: 190 °C
